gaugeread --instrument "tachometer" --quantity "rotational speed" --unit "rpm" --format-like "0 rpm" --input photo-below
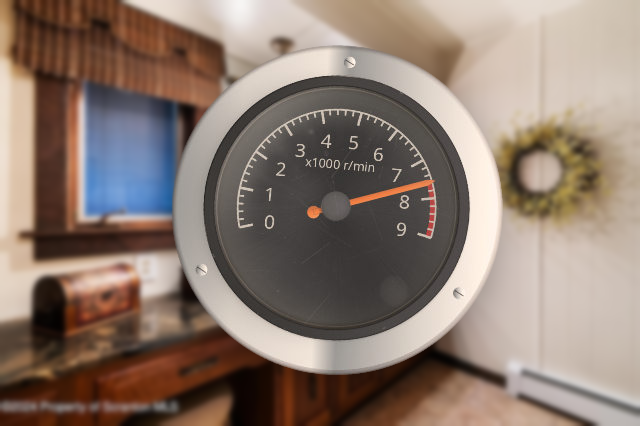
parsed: 7600 rpm
